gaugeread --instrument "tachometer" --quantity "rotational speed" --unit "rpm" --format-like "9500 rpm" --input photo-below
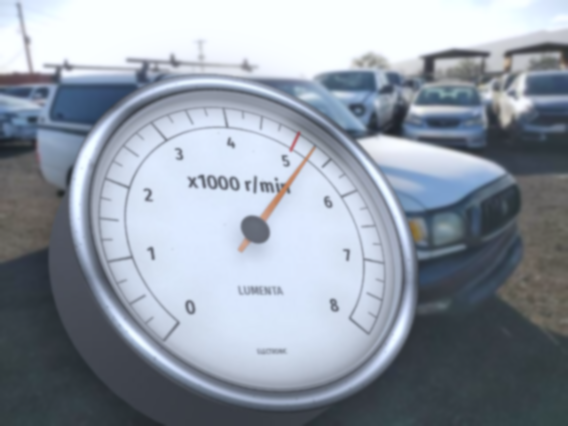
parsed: 5250 rpm
